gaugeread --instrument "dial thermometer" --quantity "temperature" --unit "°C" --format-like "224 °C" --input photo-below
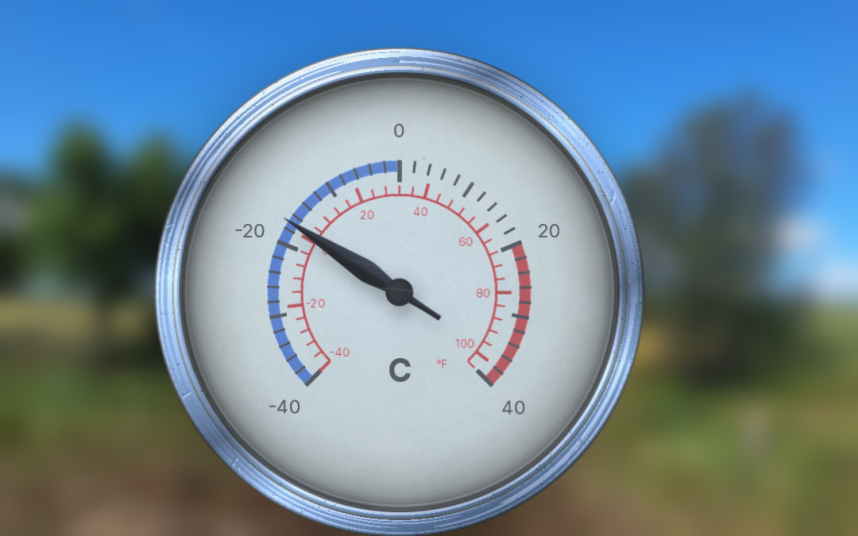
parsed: -17 °C
